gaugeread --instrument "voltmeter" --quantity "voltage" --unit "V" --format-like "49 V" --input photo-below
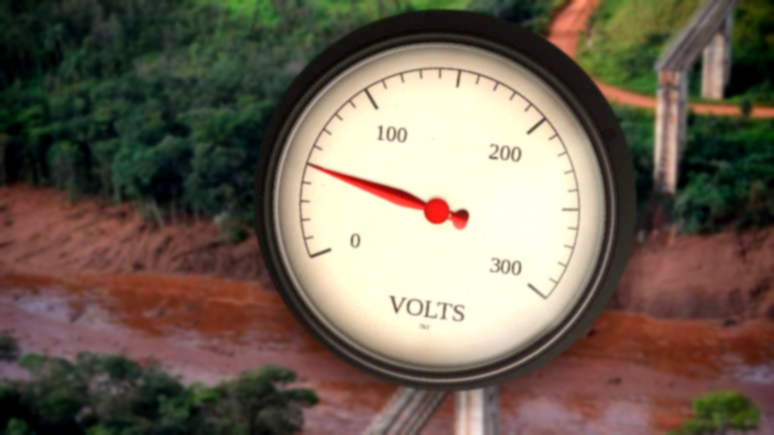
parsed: 50 V
